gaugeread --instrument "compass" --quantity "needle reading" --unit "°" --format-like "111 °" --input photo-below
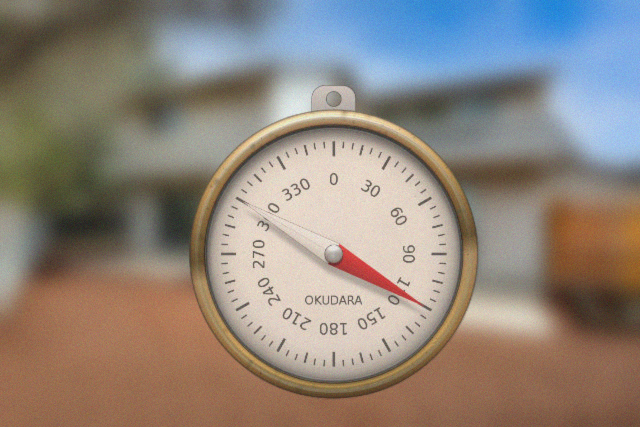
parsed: 120 °
